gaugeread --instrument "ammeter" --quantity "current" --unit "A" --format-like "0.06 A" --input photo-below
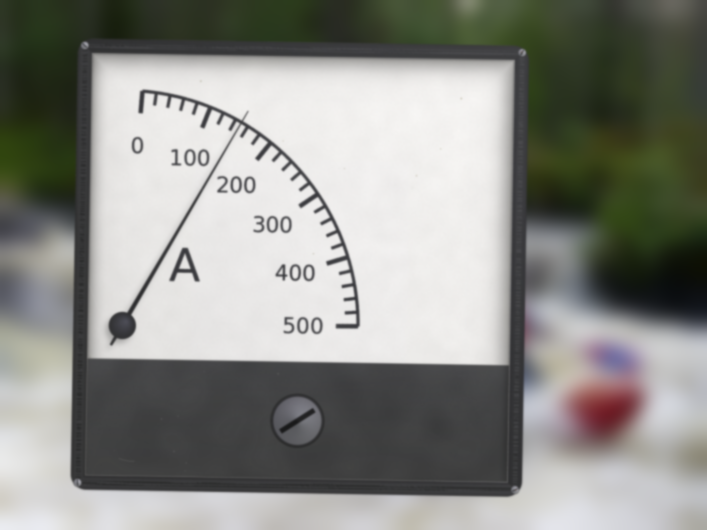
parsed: 150 A
